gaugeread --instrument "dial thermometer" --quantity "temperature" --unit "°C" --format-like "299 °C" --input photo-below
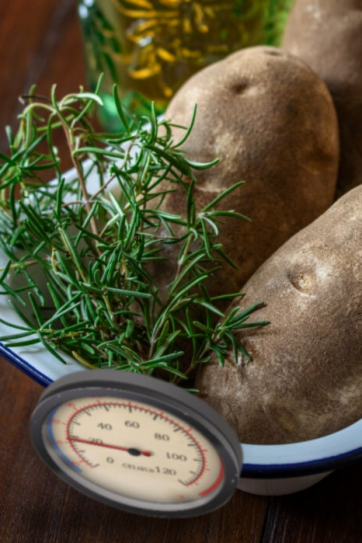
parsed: 20 °C
